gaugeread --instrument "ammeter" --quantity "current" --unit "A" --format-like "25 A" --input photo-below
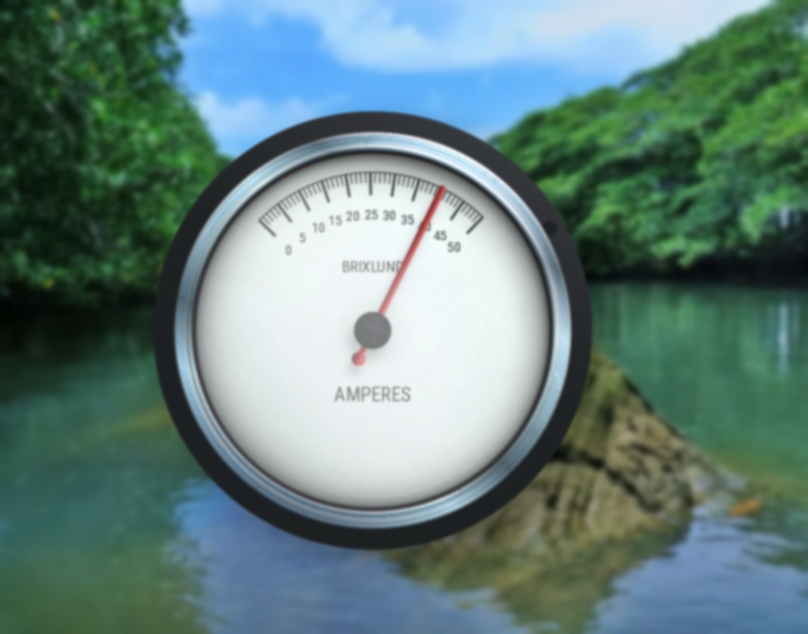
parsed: 40 A
